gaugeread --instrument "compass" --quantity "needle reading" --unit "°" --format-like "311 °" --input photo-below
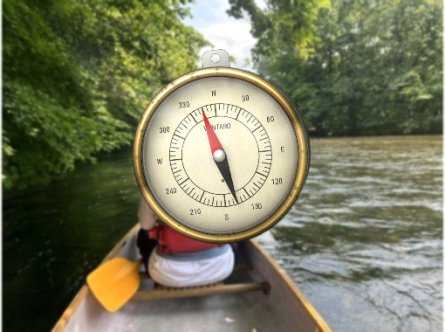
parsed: 345 °
